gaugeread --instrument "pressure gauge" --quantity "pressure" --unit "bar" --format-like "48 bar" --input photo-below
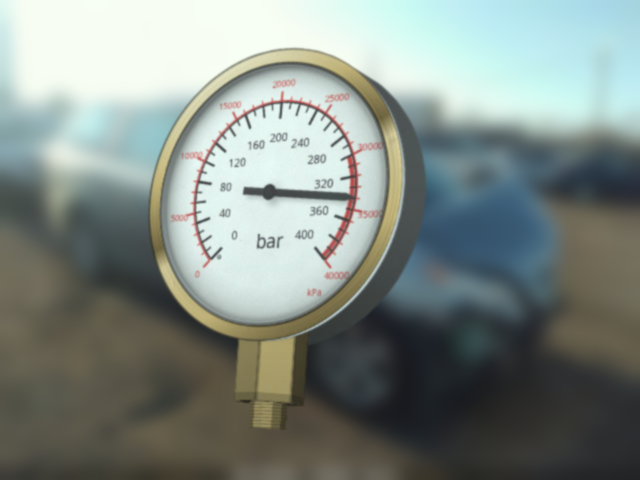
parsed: 340 bar
